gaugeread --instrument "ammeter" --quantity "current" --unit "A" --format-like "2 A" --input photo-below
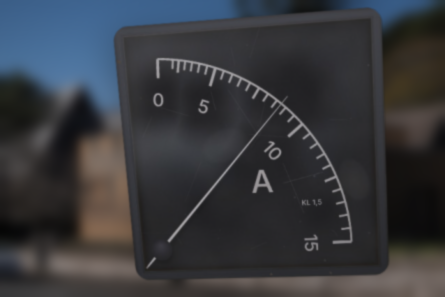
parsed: 8.75 A
